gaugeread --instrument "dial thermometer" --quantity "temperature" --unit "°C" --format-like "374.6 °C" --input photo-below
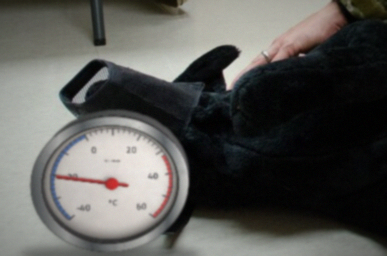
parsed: -20 °C
